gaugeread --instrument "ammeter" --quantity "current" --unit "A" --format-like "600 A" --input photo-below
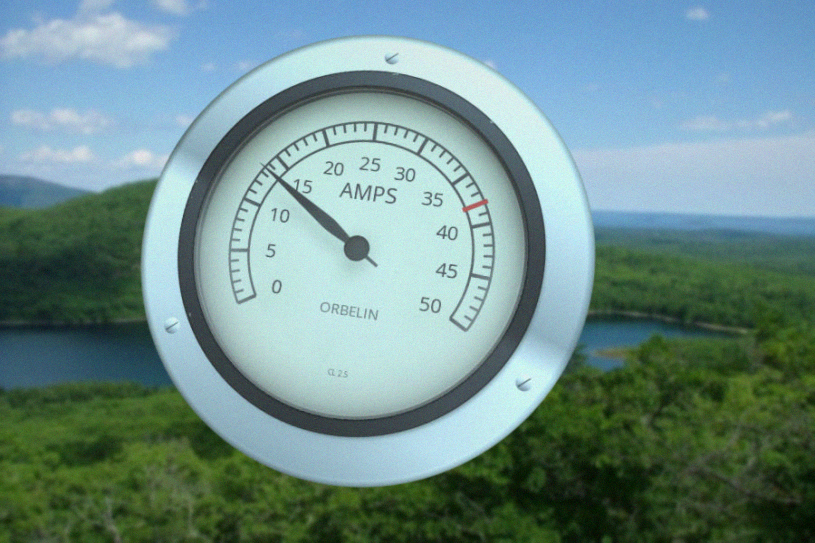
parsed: 13.5 A
